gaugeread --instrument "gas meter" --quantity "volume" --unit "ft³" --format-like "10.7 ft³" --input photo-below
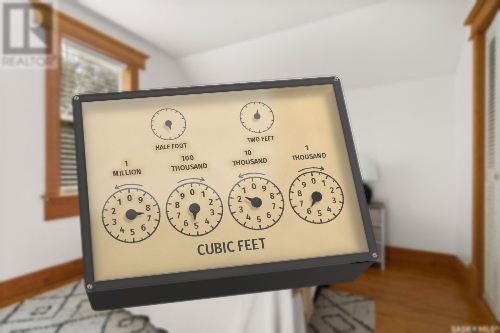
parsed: 751600 ft³
